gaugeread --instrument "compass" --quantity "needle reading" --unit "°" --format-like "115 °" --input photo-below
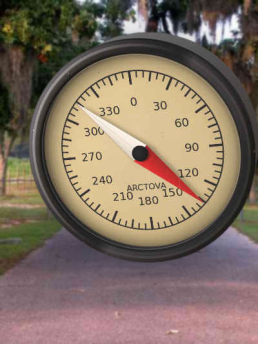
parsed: 135 °
